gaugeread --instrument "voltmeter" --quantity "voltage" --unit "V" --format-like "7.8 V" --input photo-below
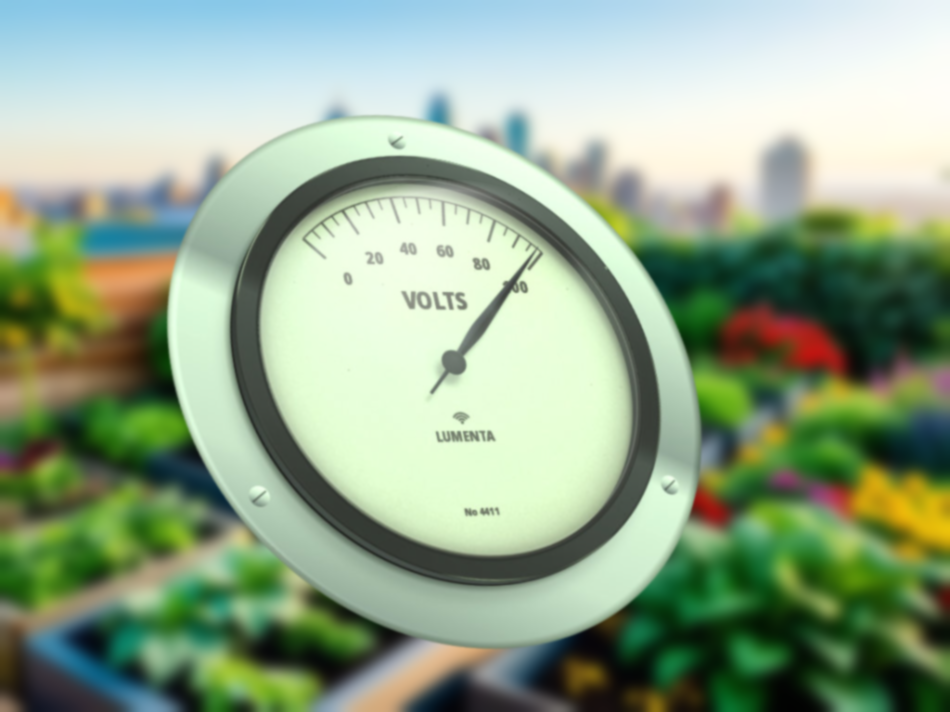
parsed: 97.5 V
